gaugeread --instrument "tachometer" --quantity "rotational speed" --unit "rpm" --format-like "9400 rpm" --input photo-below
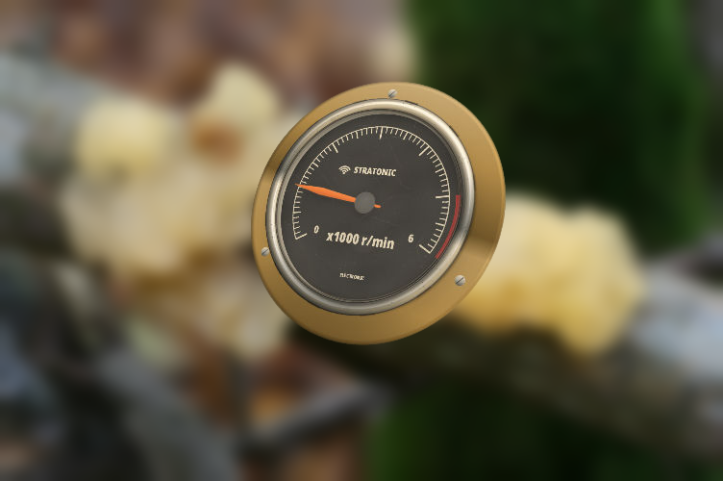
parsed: 1000 rpm
